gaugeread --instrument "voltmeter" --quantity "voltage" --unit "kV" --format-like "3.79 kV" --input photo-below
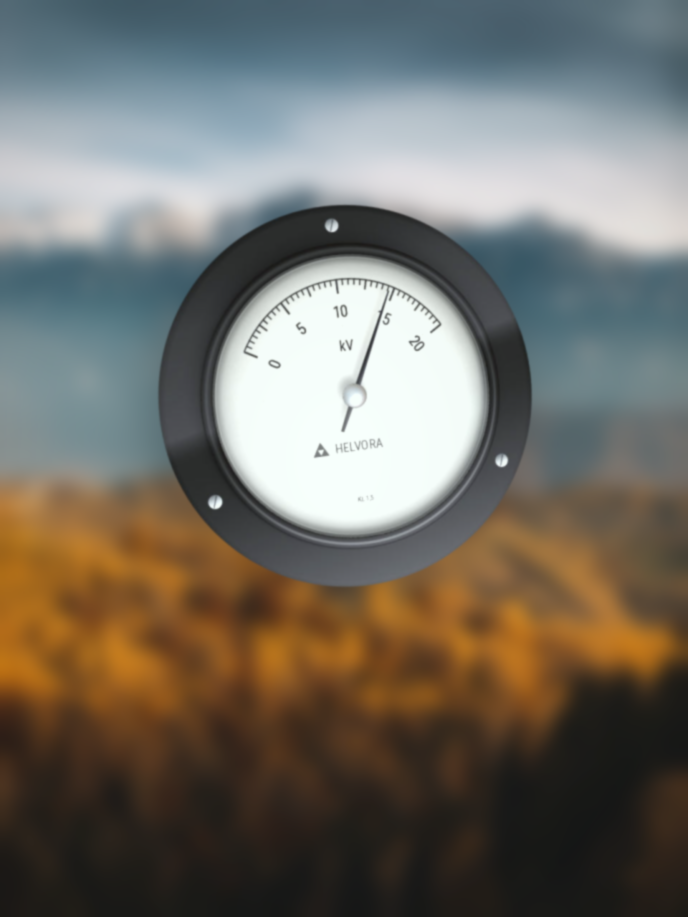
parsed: 14.5 kV
